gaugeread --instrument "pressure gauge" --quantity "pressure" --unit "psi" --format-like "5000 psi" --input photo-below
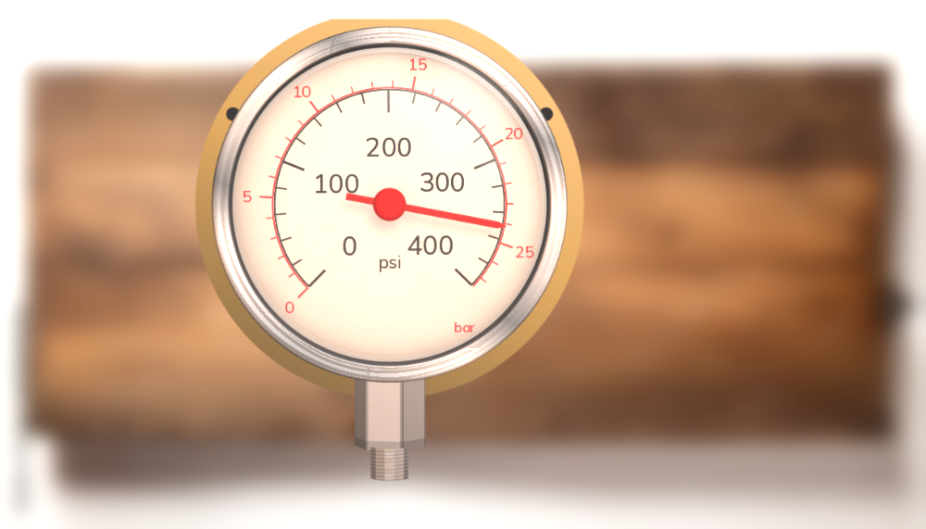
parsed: 350 psi
